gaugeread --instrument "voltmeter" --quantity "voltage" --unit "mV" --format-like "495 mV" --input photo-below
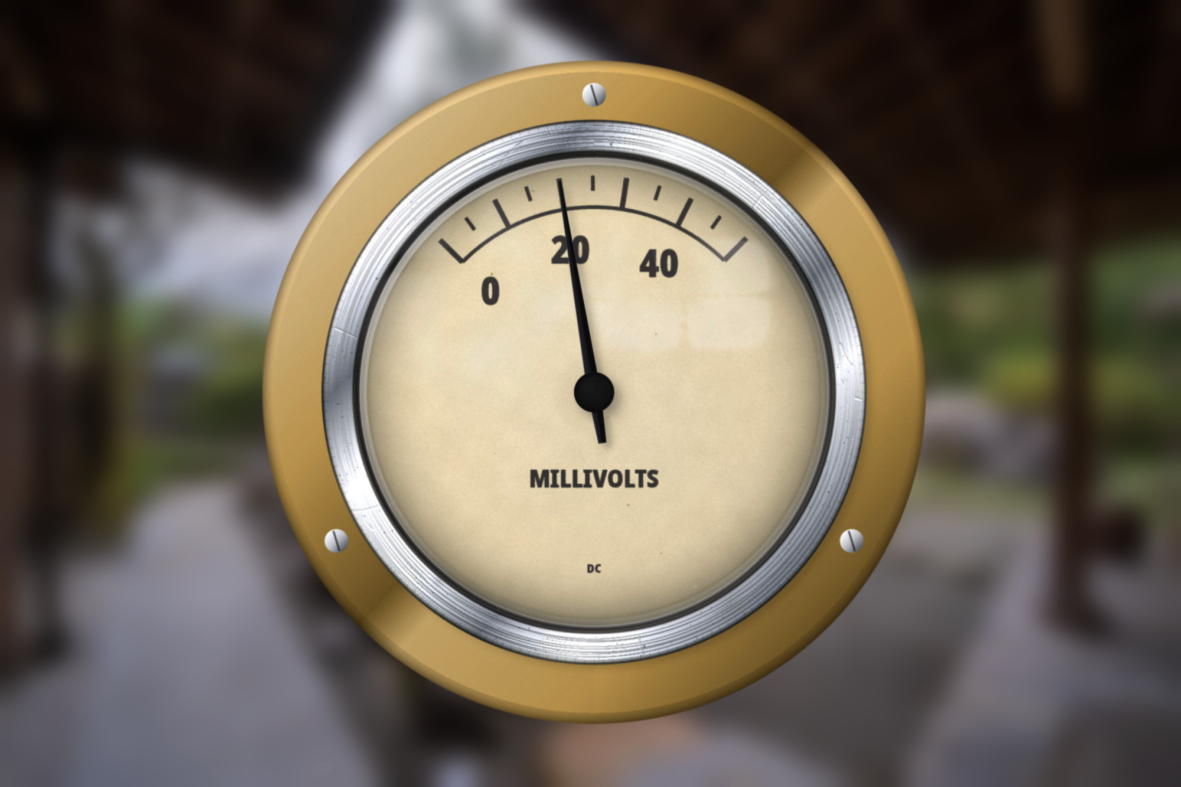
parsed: 20 mV
